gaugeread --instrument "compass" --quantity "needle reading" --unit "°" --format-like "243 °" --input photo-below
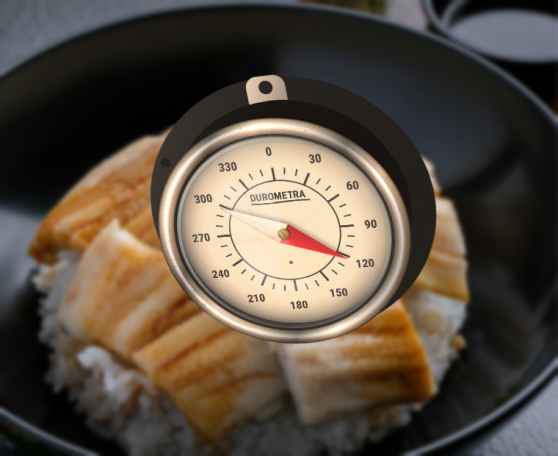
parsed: 120 °
